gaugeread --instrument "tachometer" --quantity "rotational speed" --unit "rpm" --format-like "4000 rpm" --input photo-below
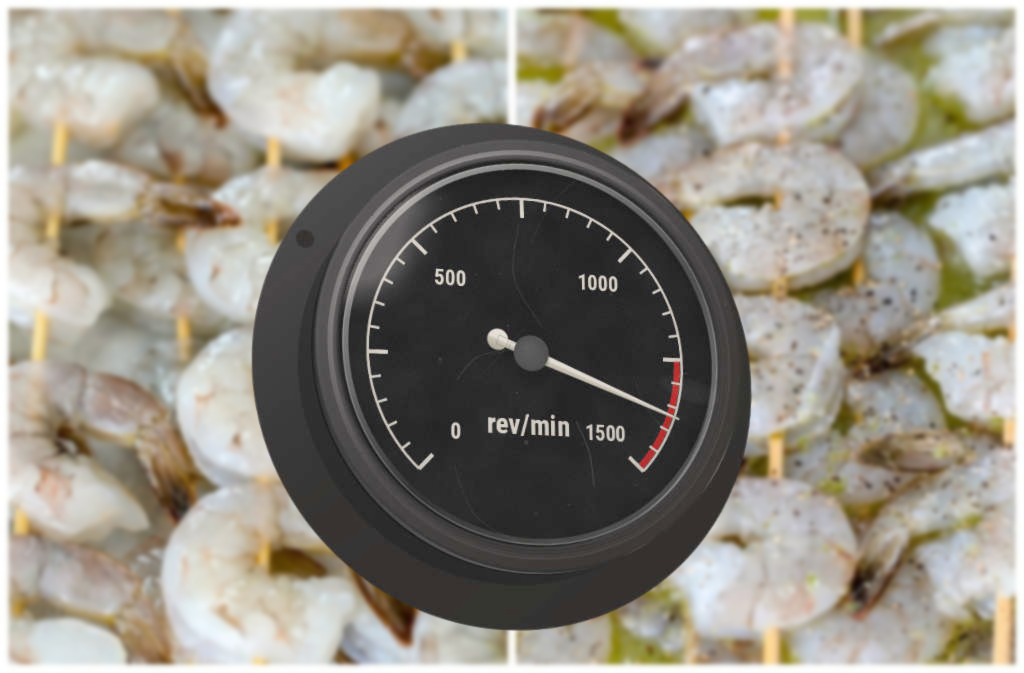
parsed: 1375 rpm
